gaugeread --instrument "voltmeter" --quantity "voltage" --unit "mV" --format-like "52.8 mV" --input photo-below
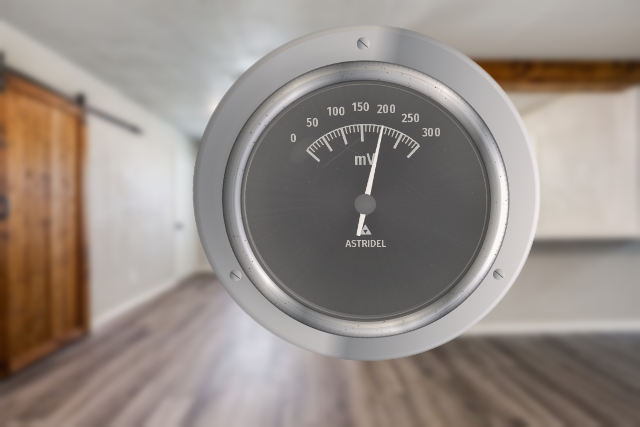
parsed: 200 mV
